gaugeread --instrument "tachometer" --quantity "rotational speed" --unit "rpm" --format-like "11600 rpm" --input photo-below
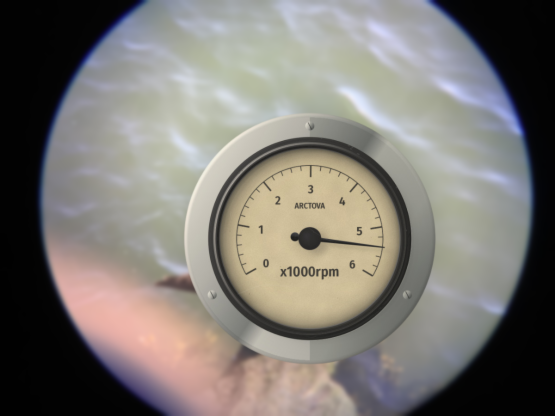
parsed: 5400 rpm
